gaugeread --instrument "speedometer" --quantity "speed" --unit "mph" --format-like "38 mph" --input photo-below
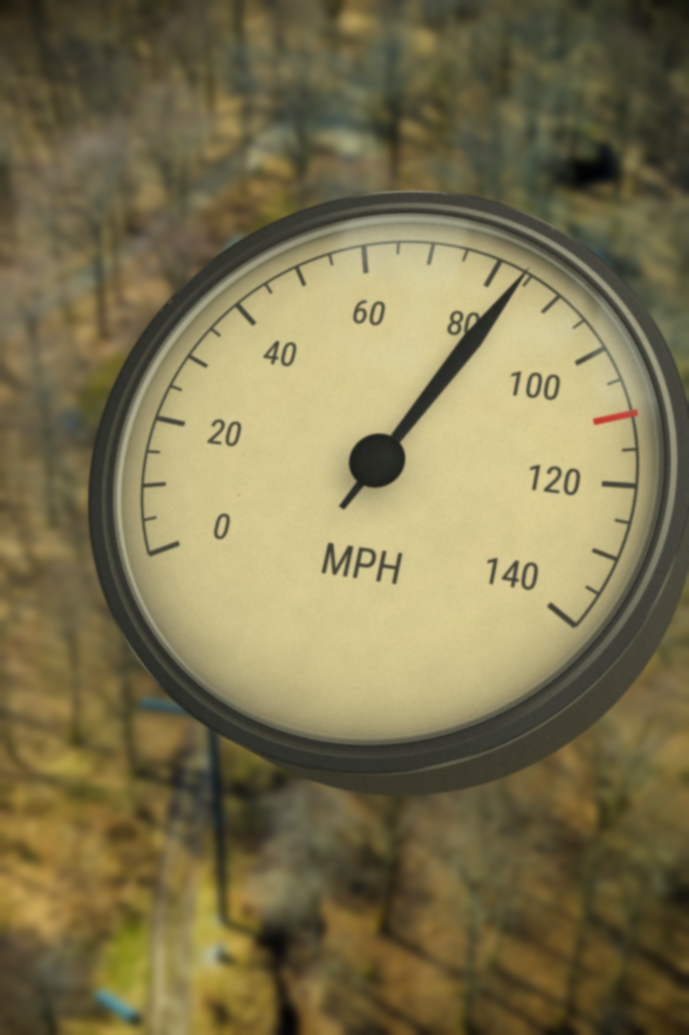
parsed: 85 mph
